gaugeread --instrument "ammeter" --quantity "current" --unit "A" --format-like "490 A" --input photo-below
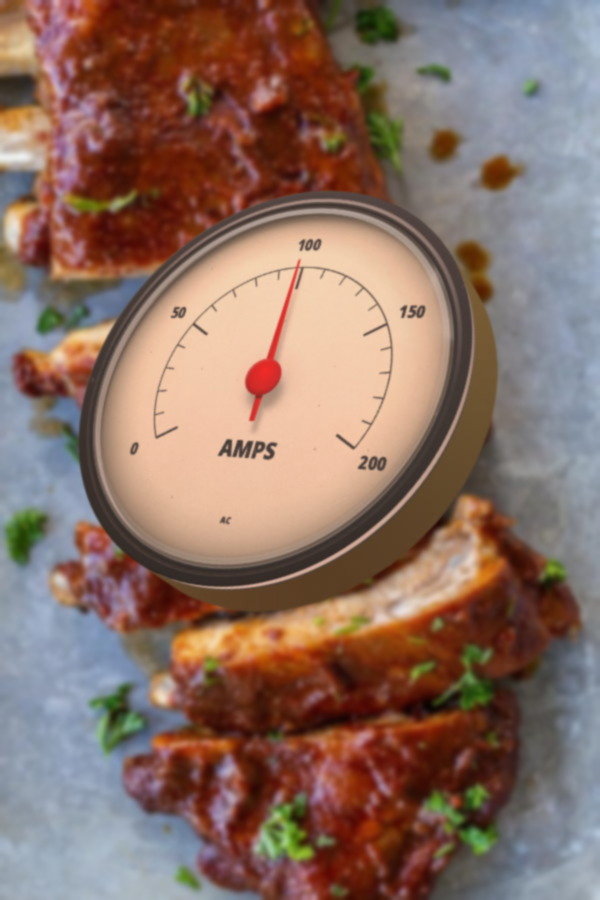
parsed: 100 A
